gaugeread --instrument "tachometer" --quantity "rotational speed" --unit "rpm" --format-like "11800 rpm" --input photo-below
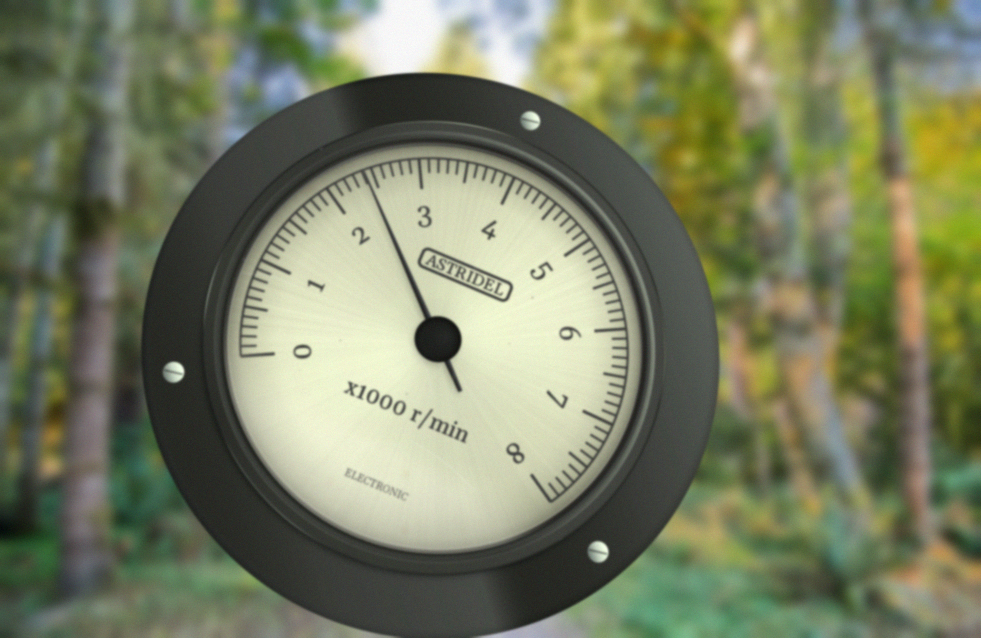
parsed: 2400 rpm
